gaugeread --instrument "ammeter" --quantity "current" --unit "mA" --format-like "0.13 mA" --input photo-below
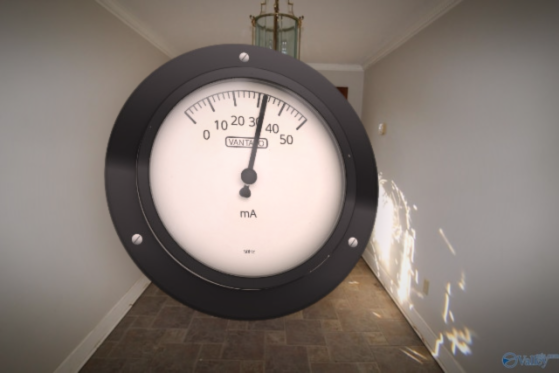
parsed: 32 mA
